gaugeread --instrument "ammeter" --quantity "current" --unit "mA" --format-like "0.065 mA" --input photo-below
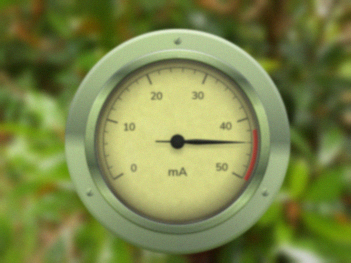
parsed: 44 mA
